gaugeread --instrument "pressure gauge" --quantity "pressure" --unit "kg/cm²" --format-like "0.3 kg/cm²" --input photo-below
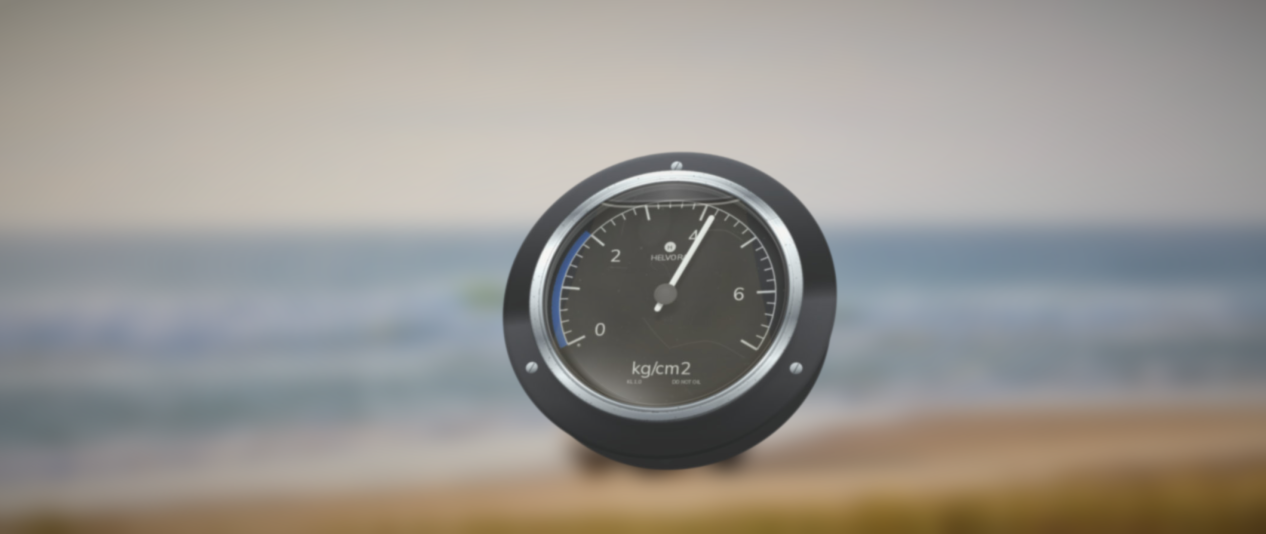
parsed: 4.2 kg/cm²
